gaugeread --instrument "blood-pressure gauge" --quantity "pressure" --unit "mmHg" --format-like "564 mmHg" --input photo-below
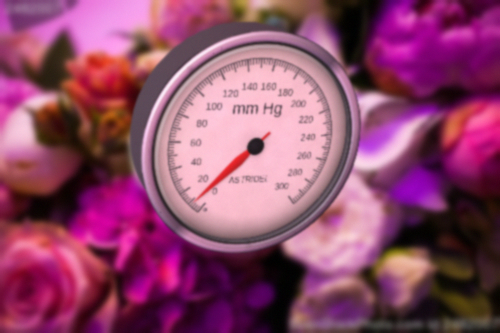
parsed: 10 mmHg
